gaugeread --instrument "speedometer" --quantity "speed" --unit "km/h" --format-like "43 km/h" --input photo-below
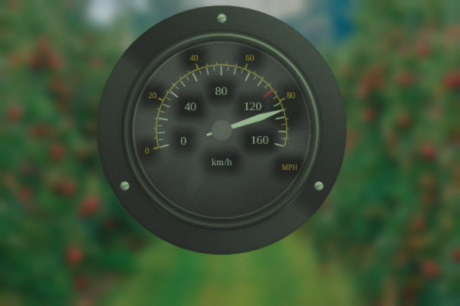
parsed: 135 km/h
